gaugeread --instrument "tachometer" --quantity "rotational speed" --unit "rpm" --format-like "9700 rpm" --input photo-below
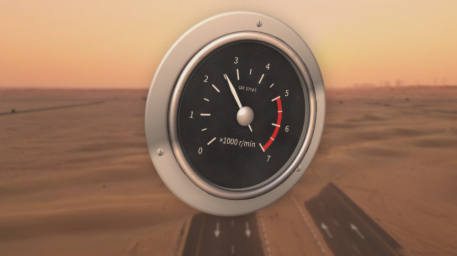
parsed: 2500 rpm
